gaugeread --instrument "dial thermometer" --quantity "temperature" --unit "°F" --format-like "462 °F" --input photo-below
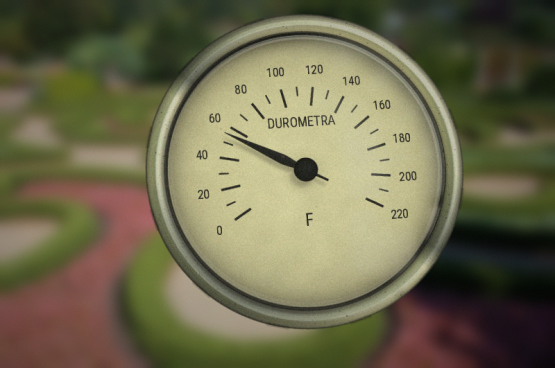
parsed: 55 °F
